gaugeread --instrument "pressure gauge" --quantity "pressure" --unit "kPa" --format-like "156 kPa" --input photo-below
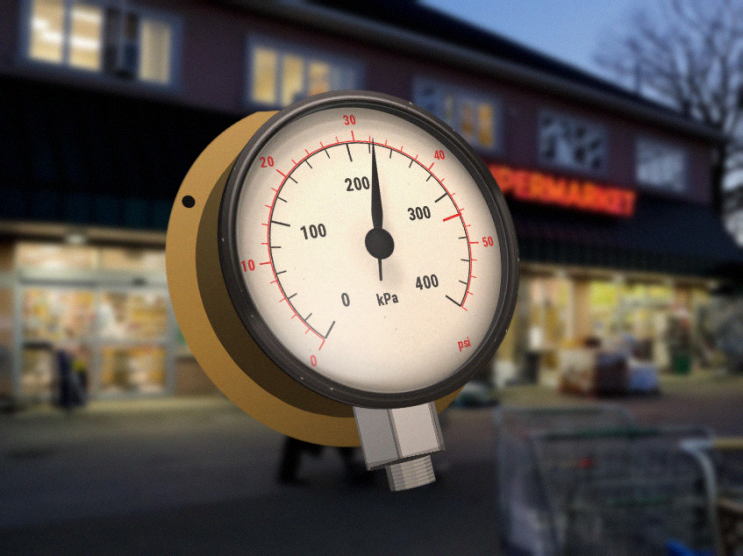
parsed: 220 kPa
